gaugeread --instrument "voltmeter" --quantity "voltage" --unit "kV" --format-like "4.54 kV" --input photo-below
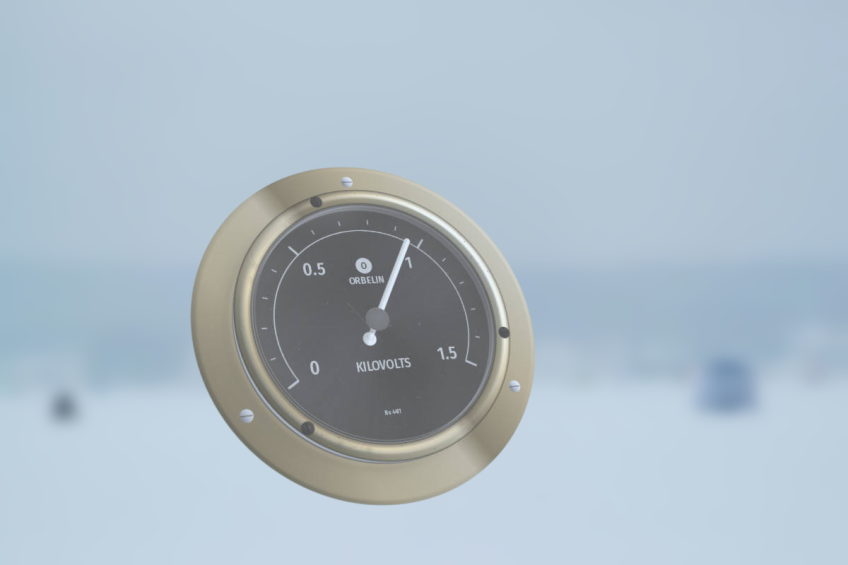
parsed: 0.95 kV
